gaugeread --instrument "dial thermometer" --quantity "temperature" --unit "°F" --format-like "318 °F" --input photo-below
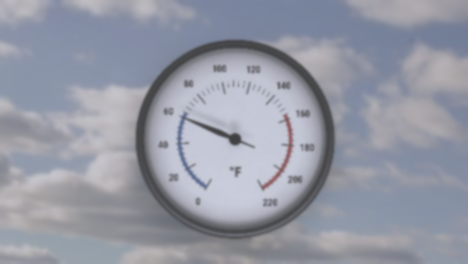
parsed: 60 °F
